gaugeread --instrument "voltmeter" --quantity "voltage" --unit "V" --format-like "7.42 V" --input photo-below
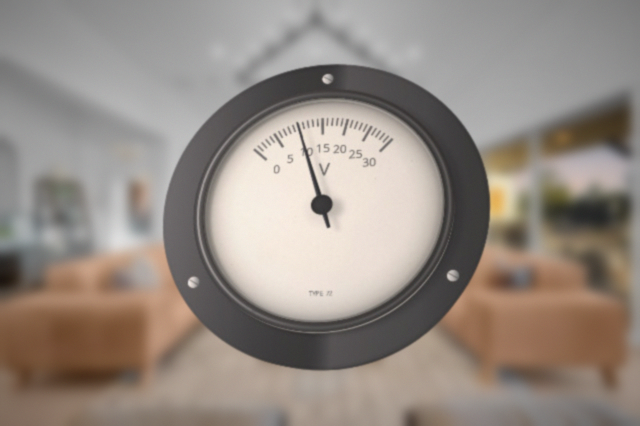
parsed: 10 V
